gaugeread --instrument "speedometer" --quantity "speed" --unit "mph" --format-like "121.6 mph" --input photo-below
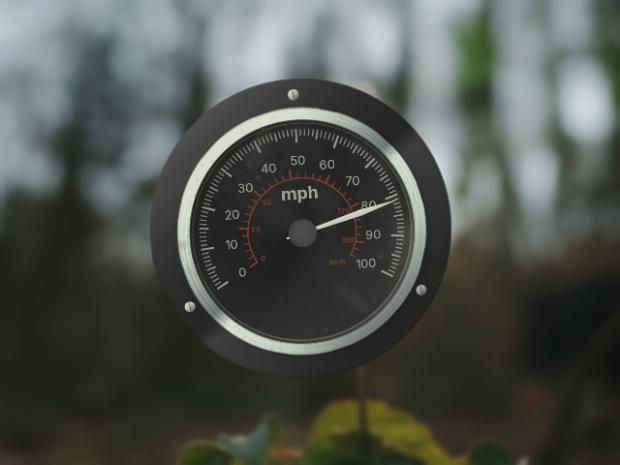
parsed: 81 mph
